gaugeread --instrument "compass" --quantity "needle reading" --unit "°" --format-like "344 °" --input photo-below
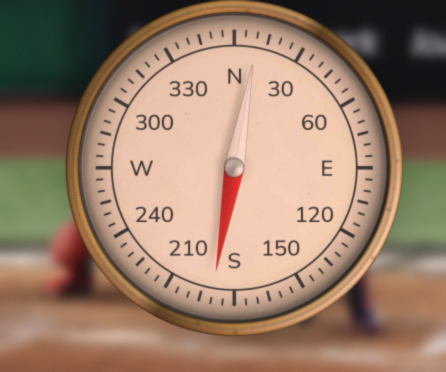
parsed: 190 °
